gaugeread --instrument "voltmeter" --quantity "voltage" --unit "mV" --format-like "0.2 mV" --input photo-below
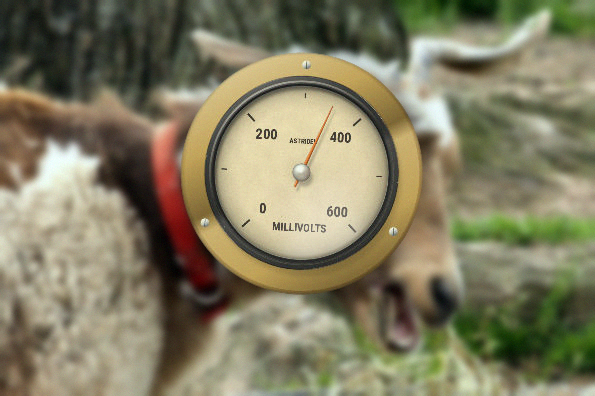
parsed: 350 mV
